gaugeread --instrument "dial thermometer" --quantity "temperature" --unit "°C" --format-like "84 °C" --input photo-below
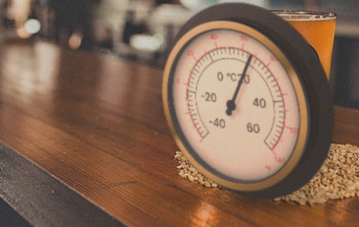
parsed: 20 °C
